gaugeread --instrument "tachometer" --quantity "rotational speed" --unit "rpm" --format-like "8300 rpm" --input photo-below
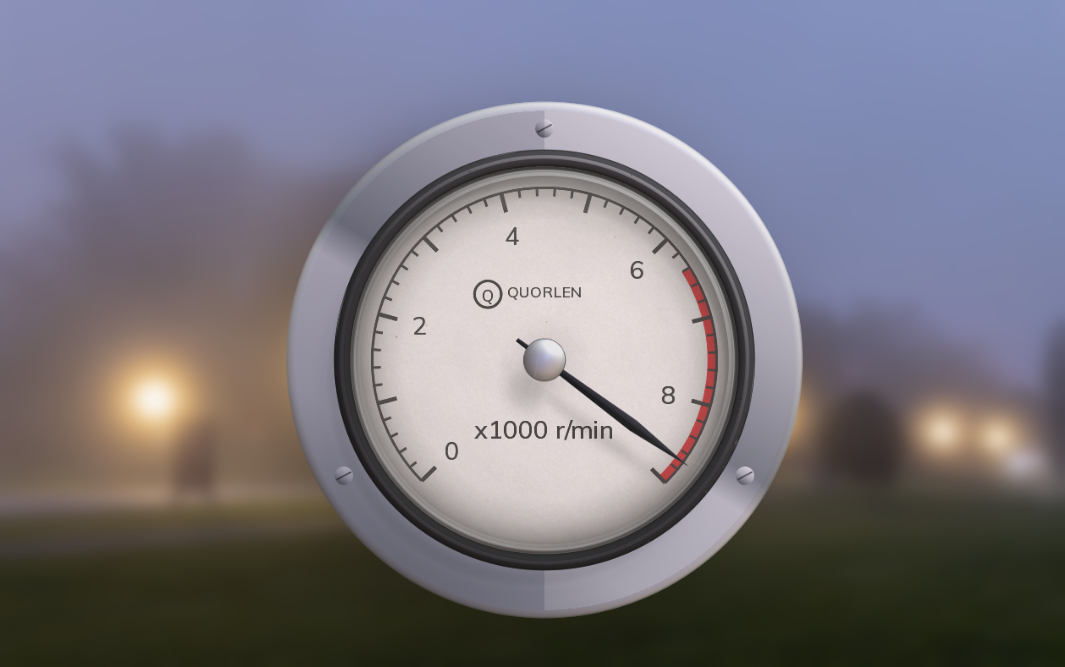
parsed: 8700 rpm
